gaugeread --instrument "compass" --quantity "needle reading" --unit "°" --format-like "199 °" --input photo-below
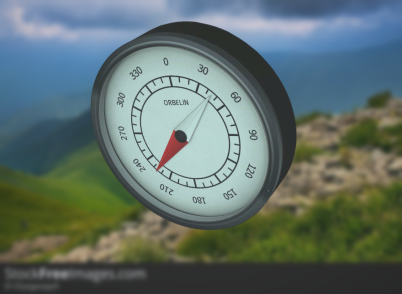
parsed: 225 °
